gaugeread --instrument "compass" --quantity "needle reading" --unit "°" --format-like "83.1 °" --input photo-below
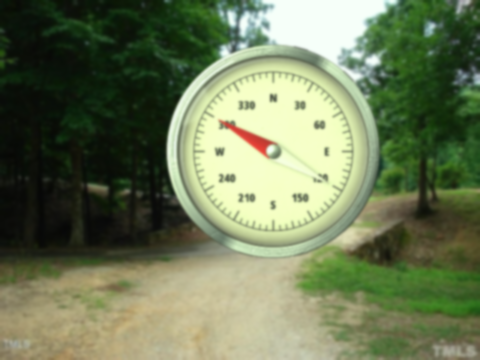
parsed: 300 °
